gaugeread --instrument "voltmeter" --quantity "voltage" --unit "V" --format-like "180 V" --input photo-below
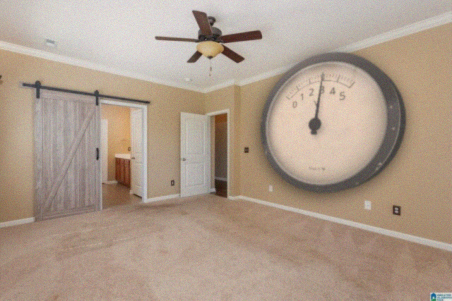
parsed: 3 V
